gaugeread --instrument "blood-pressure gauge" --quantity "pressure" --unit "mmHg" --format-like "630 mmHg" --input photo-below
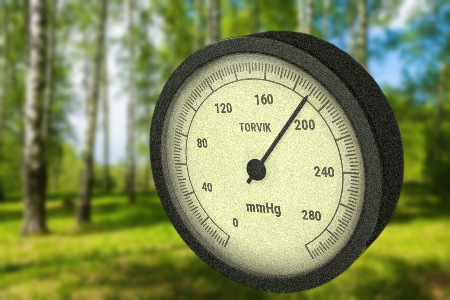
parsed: 190 mmHg
